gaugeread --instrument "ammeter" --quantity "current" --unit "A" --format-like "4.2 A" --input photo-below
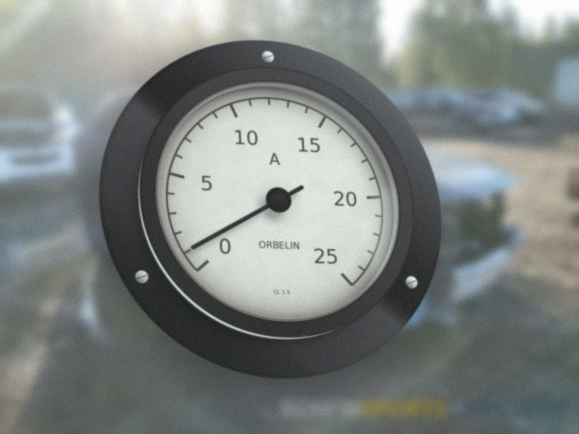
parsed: 1 A
